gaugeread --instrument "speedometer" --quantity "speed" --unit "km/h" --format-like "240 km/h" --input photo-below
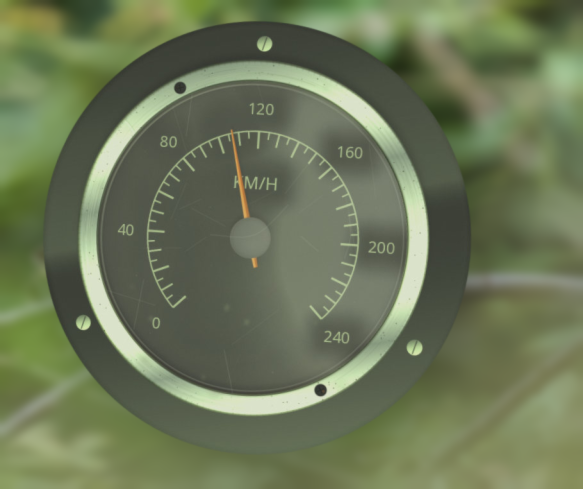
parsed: 107.5 km/h
